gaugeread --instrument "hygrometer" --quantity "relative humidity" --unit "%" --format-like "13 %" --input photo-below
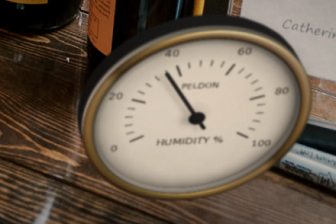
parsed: 36 %
